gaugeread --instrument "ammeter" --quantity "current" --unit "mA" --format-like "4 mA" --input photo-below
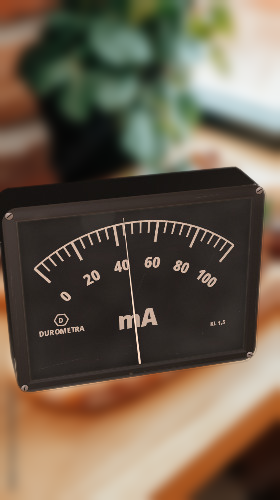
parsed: 44 mA
